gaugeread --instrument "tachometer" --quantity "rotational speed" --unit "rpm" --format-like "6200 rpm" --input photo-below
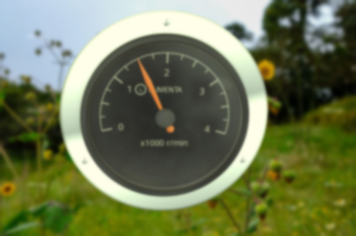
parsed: 1500 rpm
